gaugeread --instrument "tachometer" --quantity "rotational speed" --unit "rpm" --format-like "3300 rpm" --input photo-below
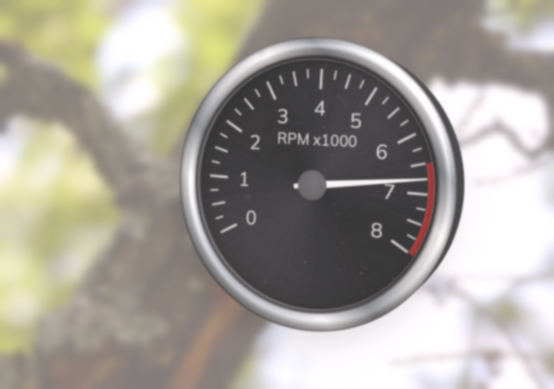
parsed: 6750 rpm
